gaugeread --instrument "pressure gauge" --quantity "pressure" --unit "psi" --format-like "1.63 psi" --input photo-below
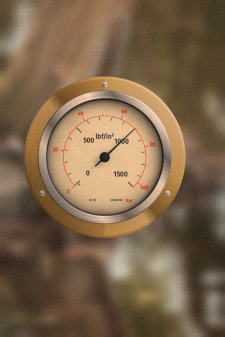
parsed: 1000 psi
